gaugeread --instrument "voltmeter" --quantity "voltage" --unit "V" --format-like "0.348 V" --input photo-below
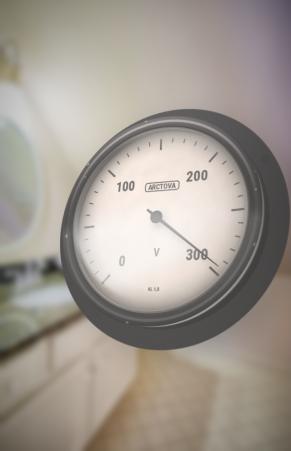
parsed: 295 V
